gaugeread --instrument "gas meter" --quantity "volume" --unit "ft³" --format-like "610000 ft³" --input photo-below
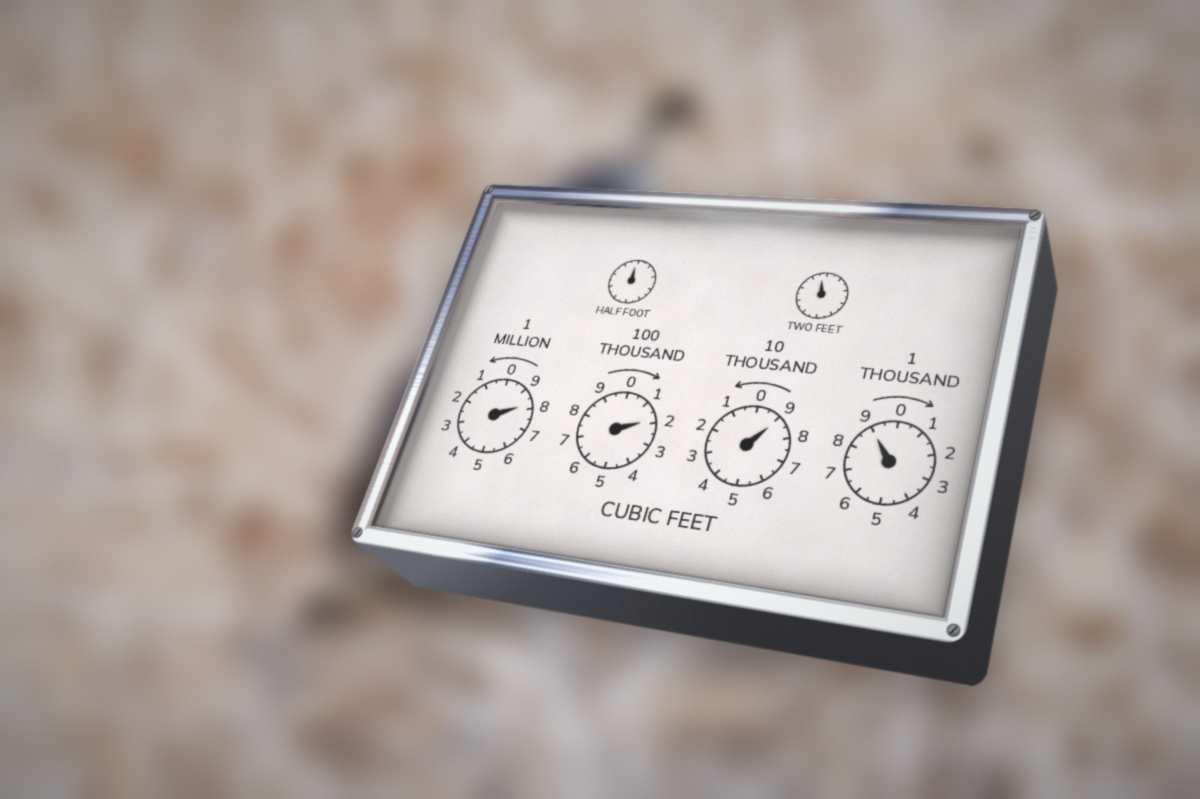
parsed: 818900 ft³
